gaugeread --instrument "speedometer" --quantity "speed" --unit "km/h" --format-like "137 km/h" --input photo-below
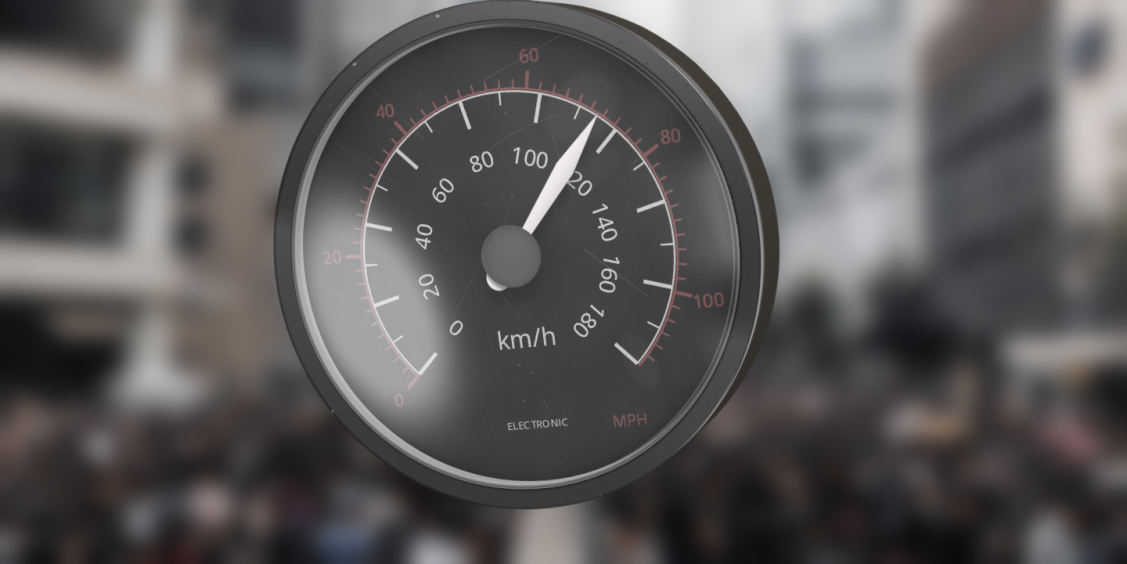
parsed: 115 km/h
